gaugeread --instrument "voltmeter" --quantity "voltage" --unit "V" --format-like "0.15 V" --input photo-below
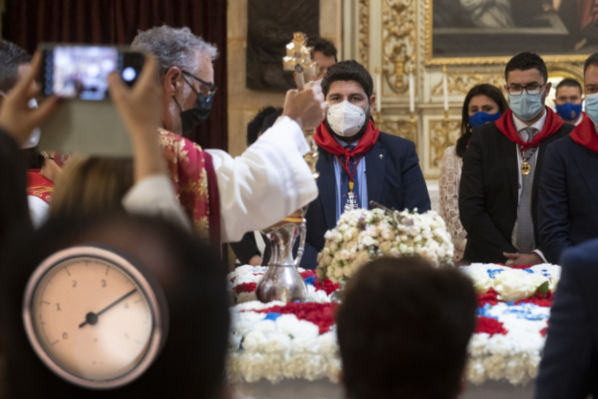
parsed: 3.75 V
